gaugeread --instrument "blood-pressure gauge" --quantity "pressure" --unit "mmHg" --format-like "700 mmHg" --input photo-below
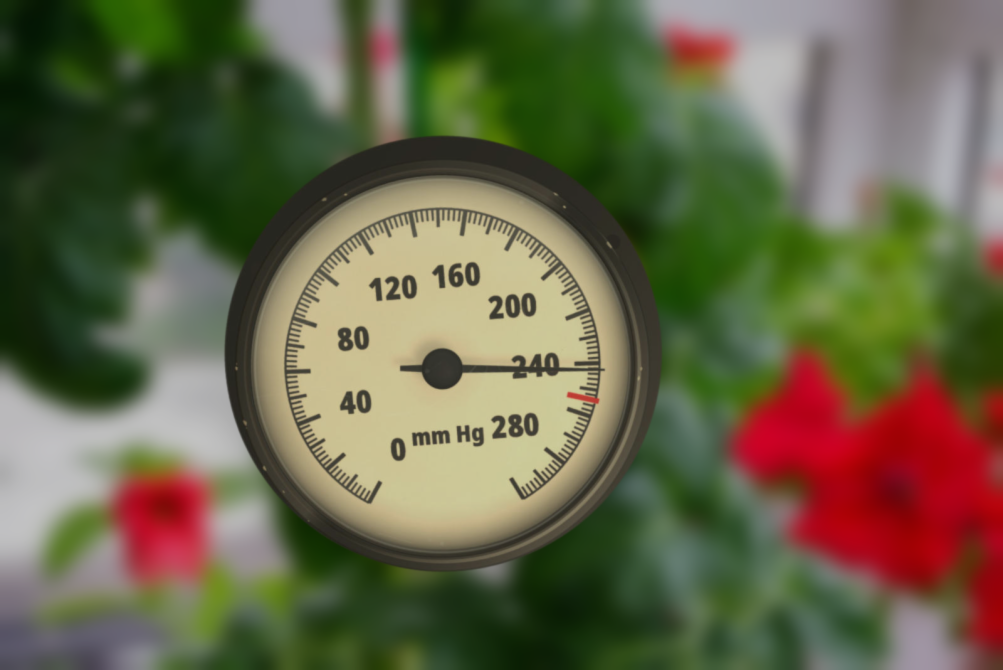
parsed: 242 mmHg
